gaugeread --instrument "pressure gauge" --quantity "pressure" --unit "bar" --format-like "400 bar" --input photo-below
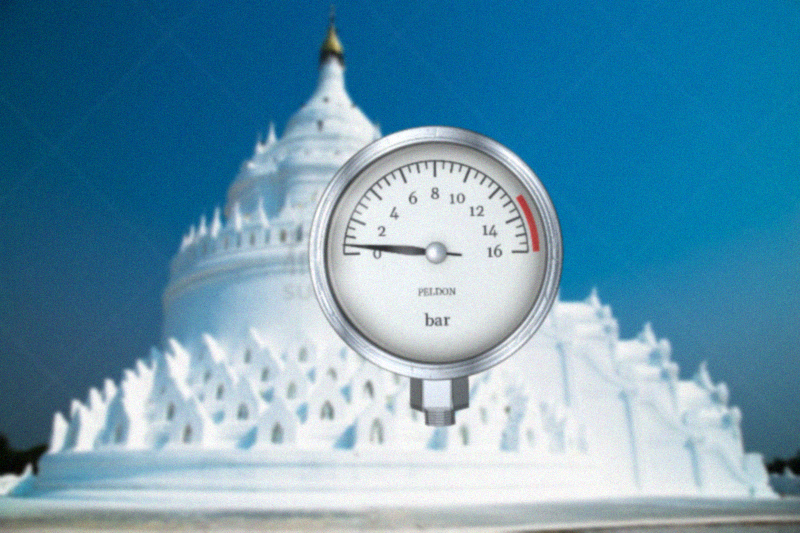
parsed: 0.5 bar
